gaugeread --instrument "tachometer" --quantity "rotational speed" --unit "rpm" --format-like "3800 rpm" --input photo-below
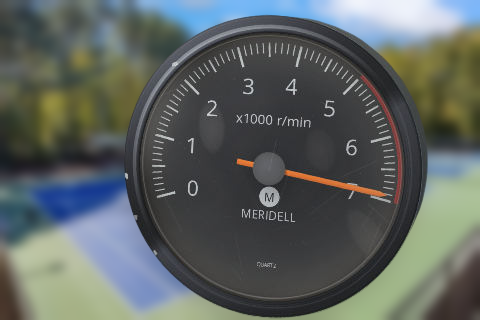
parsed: 6900 rpm
